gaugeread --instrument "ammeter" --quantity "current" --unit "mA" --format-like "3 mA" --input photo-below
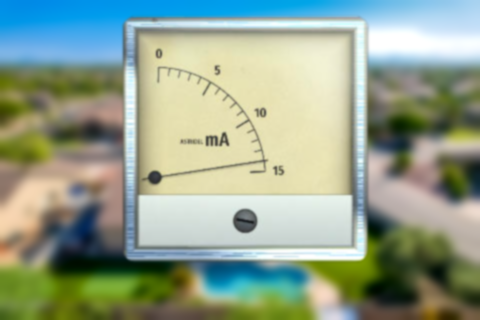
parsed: 14 mA
